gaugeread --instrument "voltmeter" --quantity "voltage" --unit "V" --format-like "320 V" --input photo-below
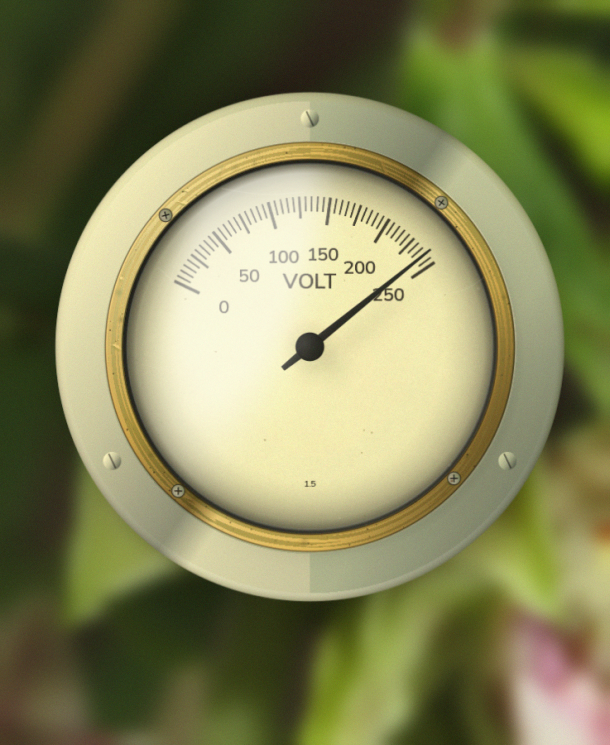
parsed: 240 V
